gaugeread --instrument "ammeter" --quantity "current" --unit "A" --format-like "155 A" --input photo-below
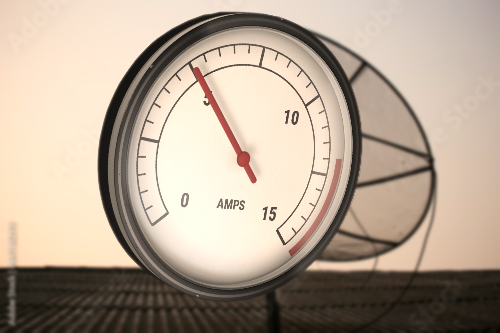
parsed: 5 A
